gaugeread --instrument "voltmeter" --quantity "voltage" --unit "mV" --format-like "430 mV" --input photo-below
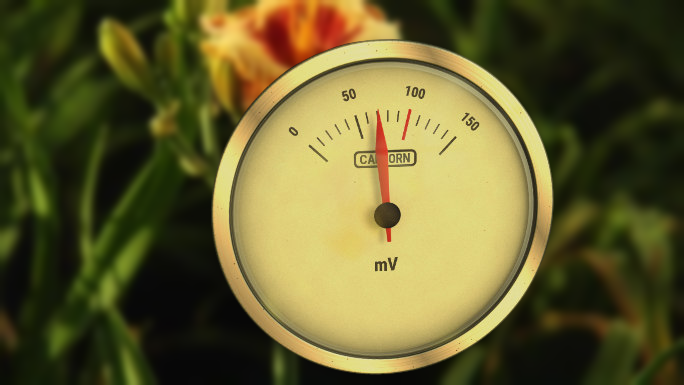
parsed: 70 mV
